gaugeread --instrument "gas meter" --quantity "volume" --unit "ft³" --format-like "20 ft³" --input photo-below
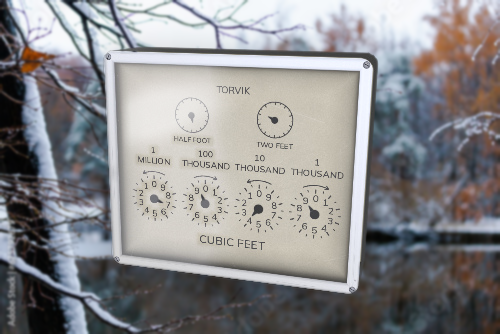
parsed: 693900 ft³
